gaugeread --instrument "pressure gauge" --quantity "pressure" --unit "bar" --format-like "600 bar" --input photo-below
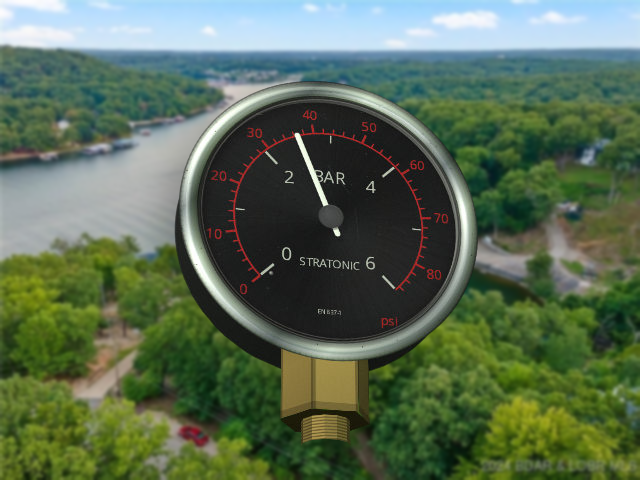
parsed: 2.5 bar
